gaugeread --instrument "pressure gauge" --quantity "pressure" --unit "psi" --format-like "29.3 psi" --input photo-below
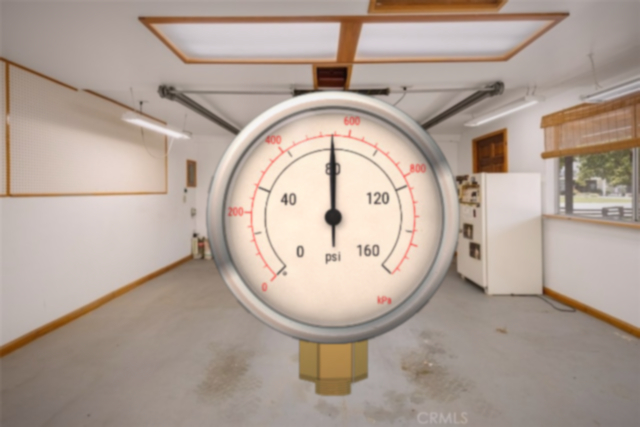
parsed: 80 psi
